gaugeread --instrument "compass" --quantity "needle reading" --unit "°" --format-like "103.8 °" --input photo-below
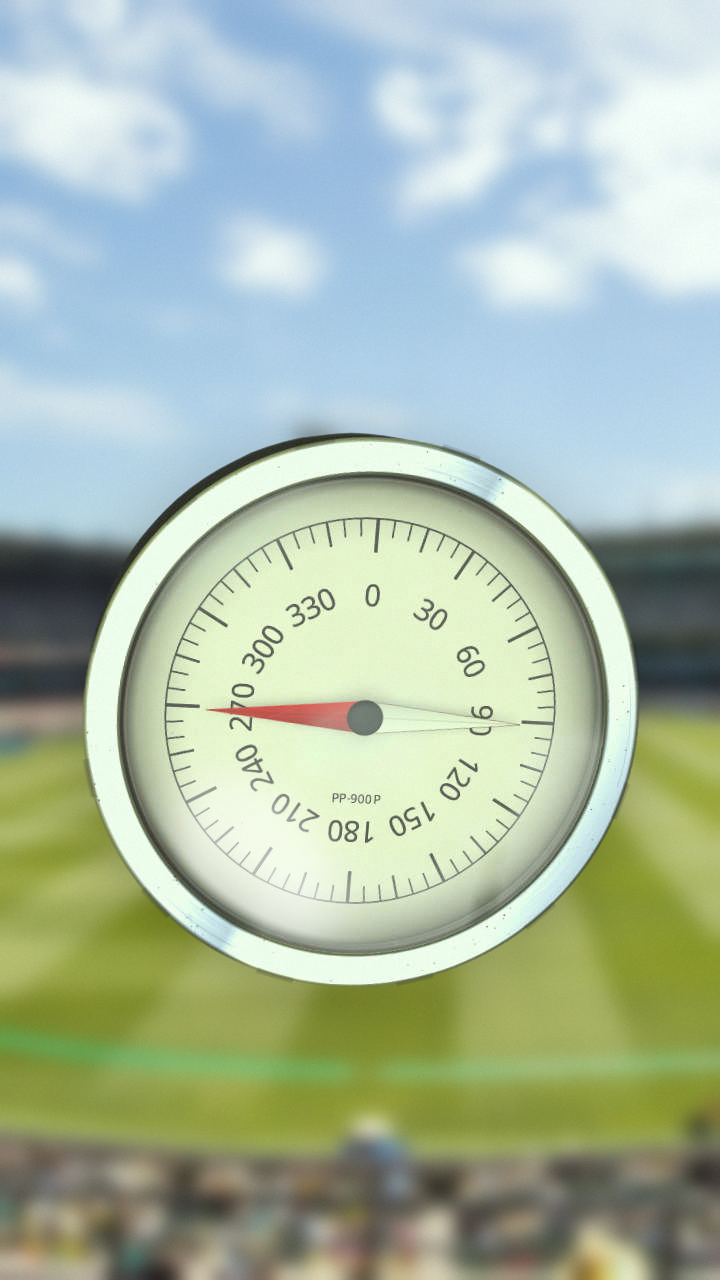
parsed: 270 °
